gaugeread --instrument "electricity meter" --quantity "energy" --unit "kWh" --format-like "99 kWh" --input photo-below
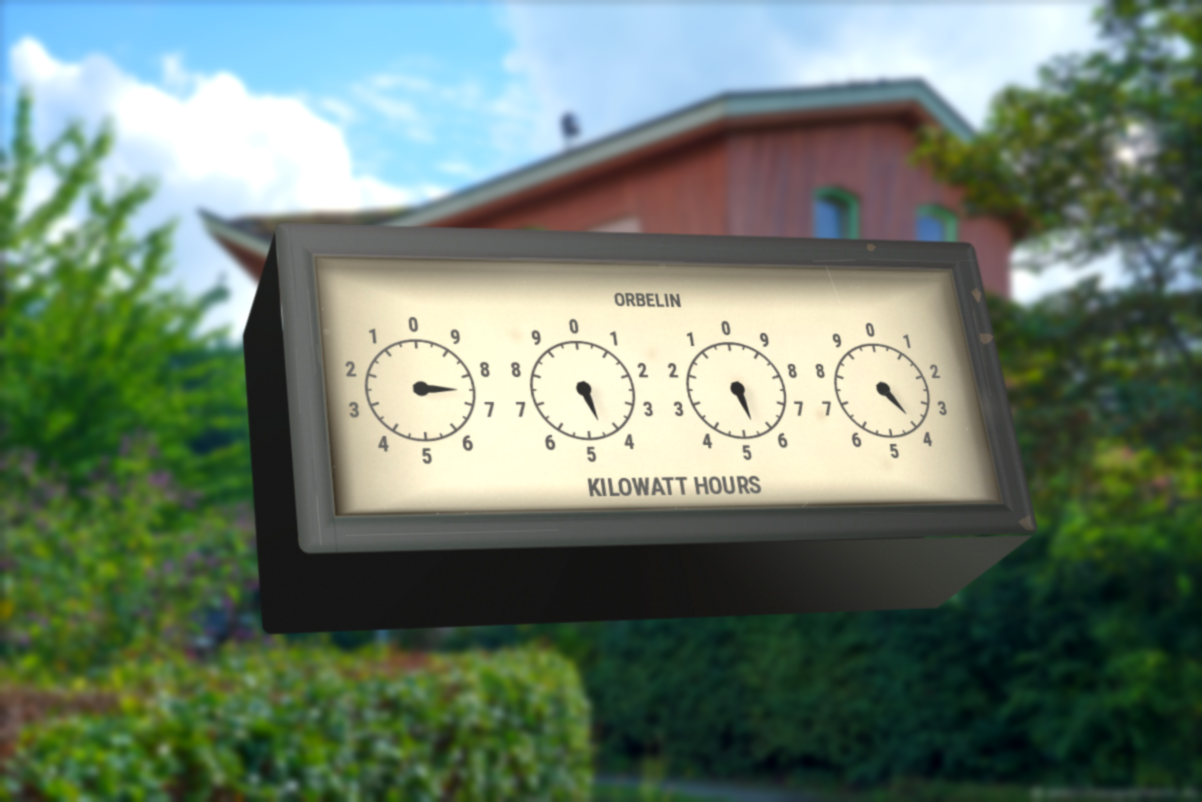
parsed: 7454 kWh
